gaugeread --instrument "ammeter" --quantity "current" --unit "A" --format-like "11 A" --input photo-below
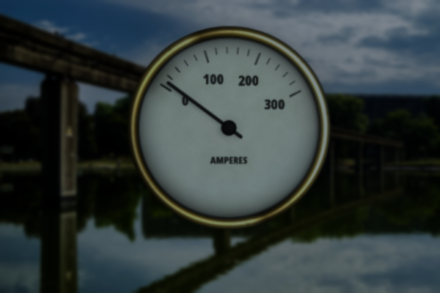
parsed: 10 A
